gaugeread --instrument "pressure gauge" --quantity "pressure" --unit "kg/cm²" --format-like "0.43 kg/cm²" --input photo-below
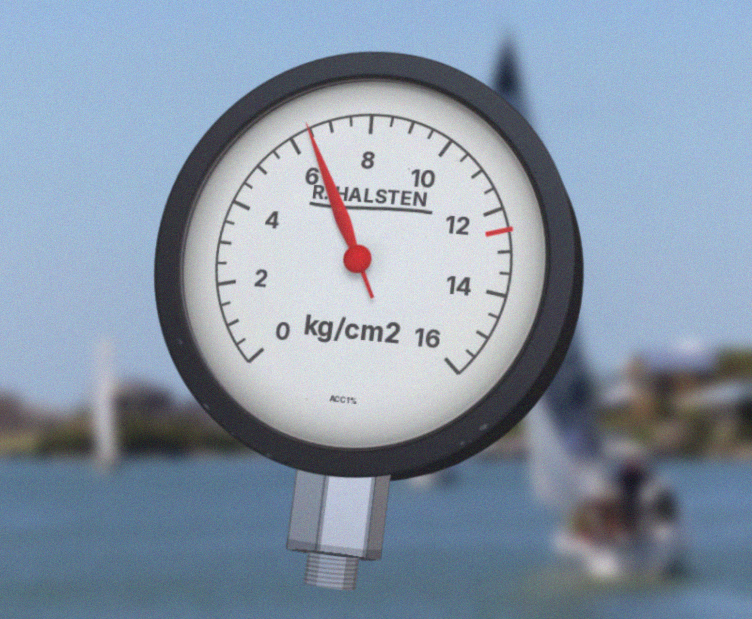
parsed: 6.5 kg/cm²
